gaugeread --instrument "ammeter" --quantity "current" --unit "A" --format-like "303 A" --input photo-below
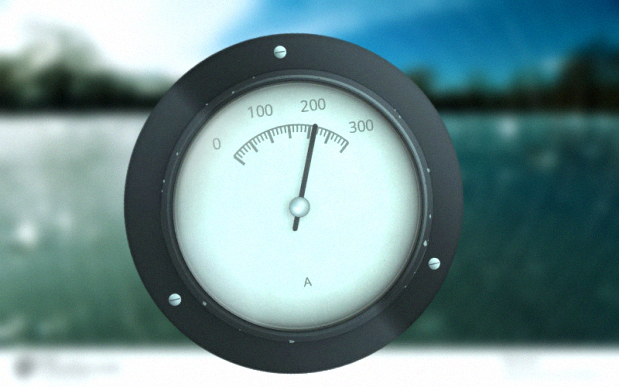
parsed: 210 A
